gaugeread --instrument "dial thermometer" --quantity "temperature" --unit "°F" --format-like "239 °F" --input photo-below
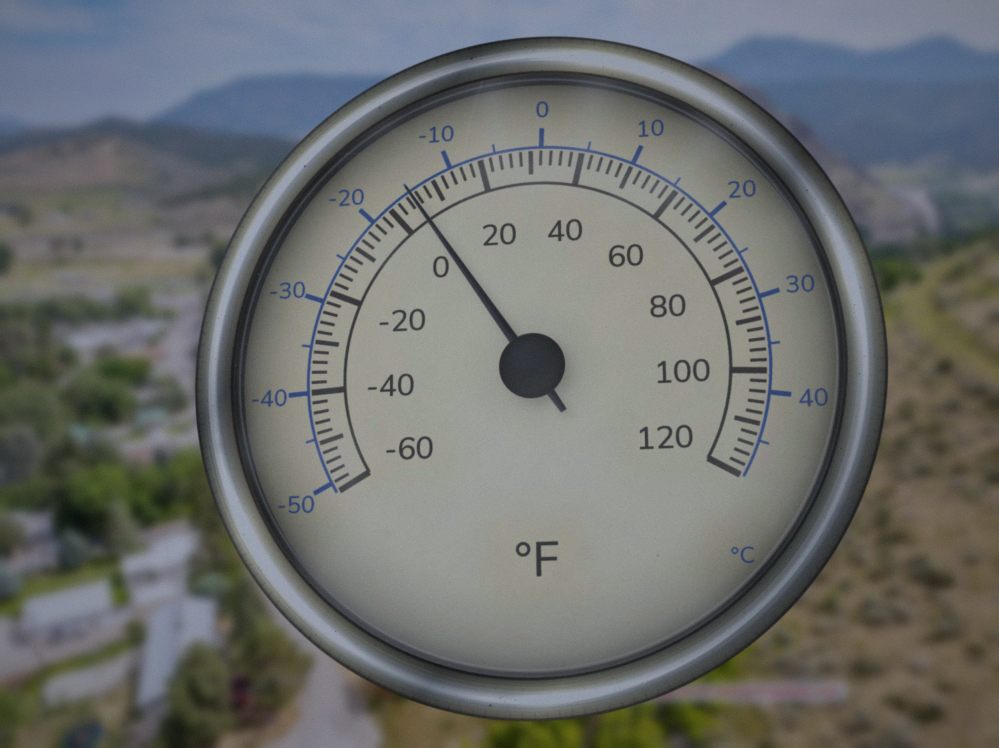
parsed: 5 °F
